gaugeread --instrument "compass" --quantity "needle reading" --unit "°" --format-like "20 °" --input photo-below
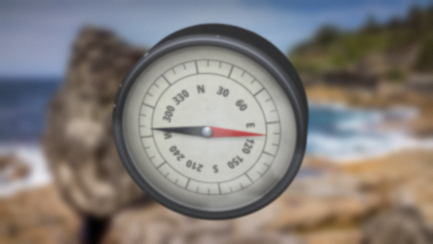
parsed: 100 °
